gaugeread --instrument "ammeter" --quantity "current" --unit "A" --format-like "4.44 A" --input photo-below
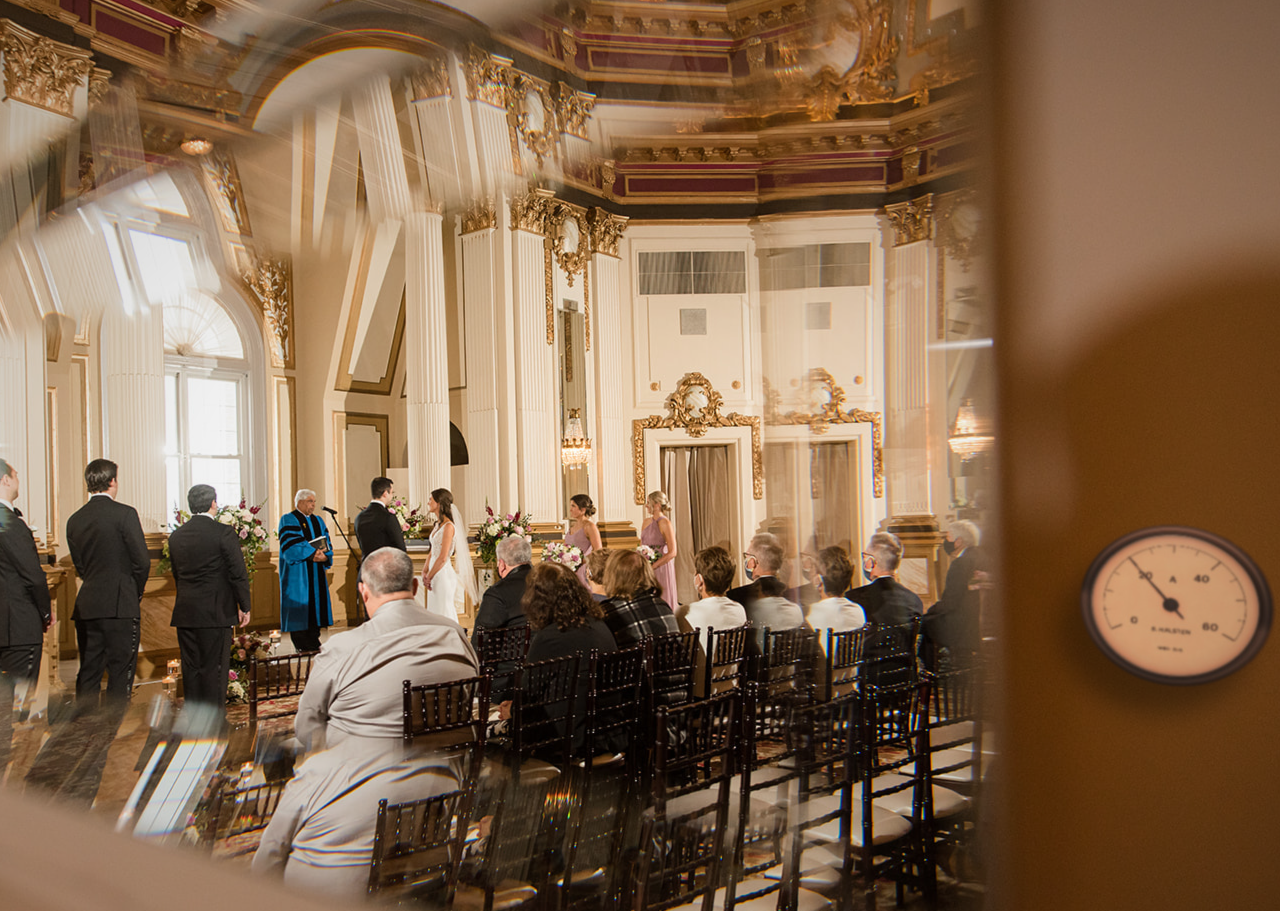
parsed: 20 A
